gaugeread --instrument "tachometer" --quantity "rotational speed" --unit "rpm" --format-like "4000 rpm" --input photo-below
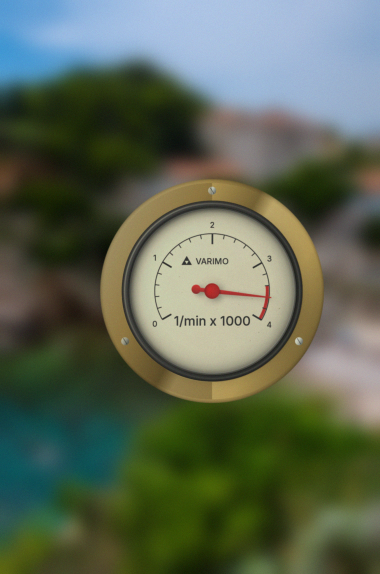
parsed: 3600 rpm
